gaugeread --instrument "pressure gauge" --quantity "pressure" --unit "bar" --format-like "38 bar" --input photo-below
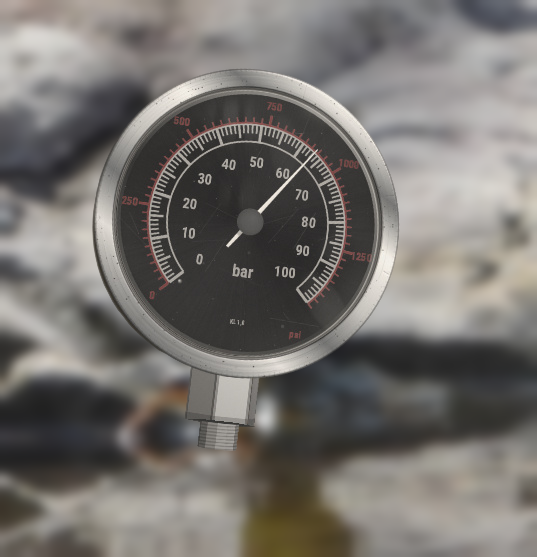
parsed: 63 bar
